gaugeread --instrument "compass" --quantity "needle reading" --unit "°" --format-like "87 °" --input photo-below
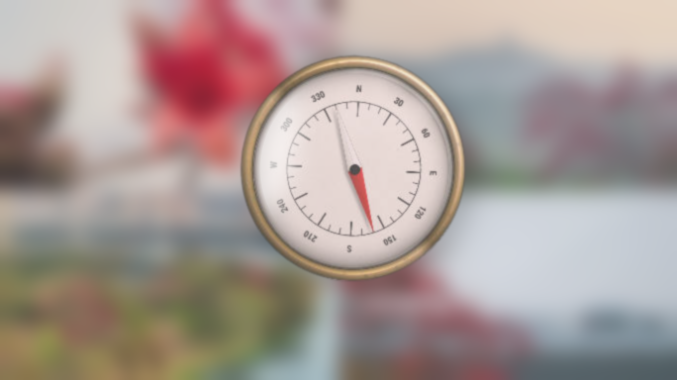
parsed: 160 °
